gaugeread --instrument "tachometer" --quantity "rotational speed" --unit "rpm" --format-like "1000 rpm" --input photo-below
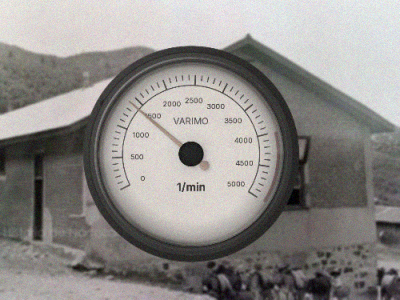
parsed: 1400 rpm
